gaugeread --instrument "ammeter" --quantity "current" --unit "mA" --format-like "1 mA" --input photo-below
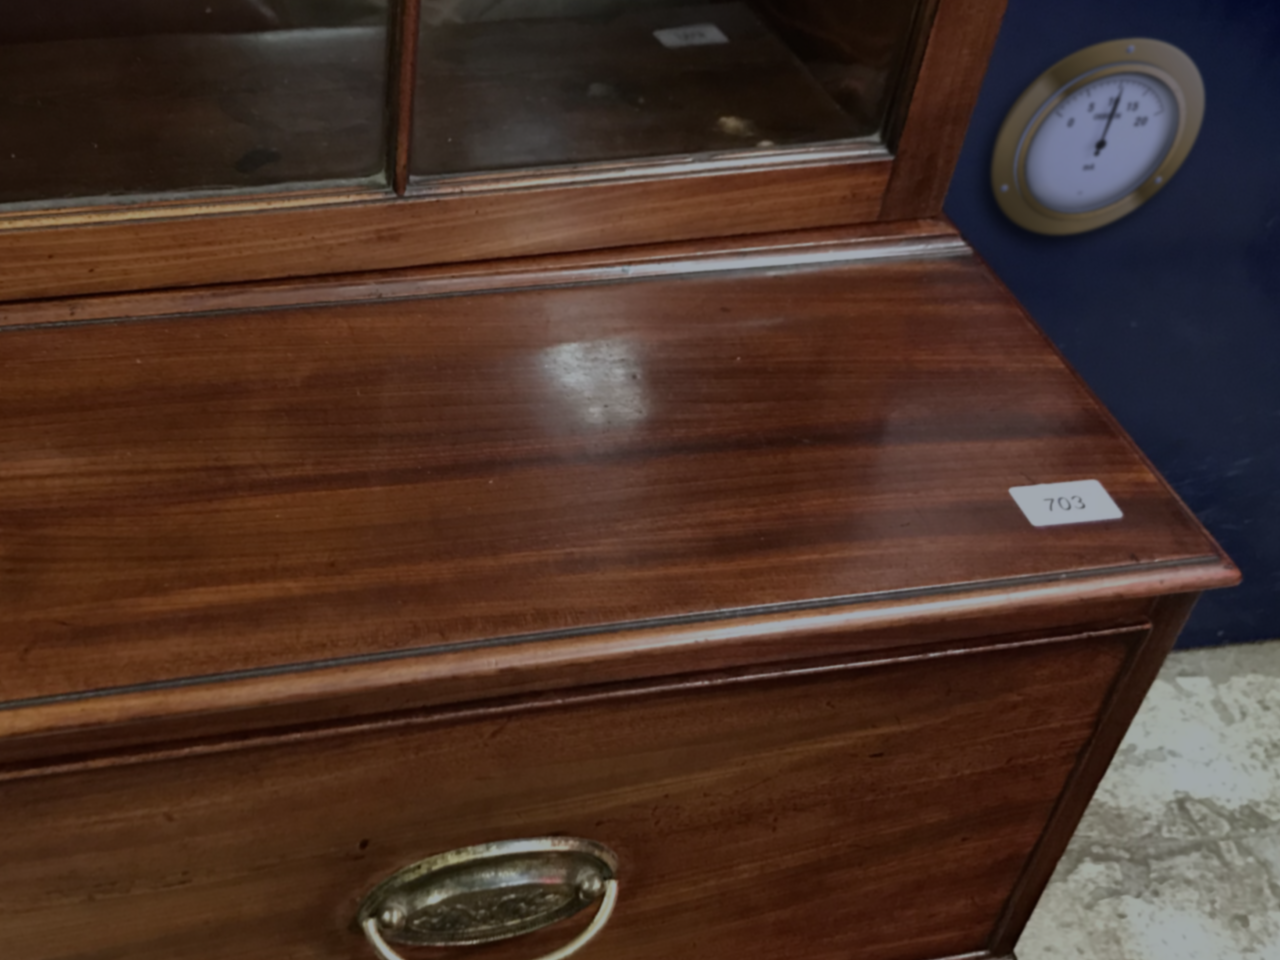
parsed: 10 mA
